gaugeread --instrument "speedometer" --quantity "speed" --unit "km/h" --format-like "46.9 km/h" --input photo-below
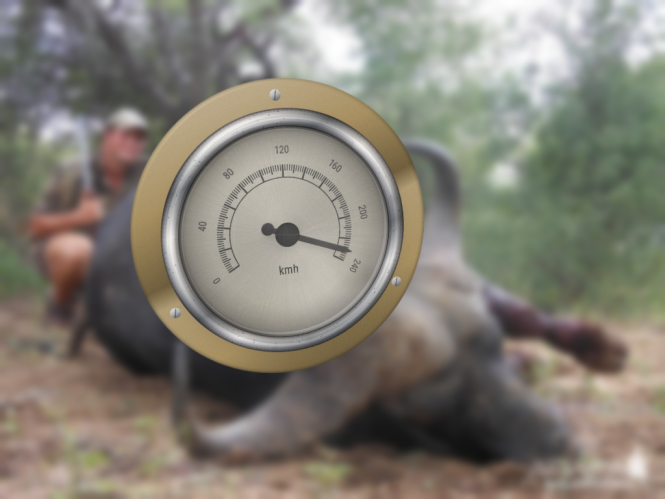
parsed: 230 km/h
